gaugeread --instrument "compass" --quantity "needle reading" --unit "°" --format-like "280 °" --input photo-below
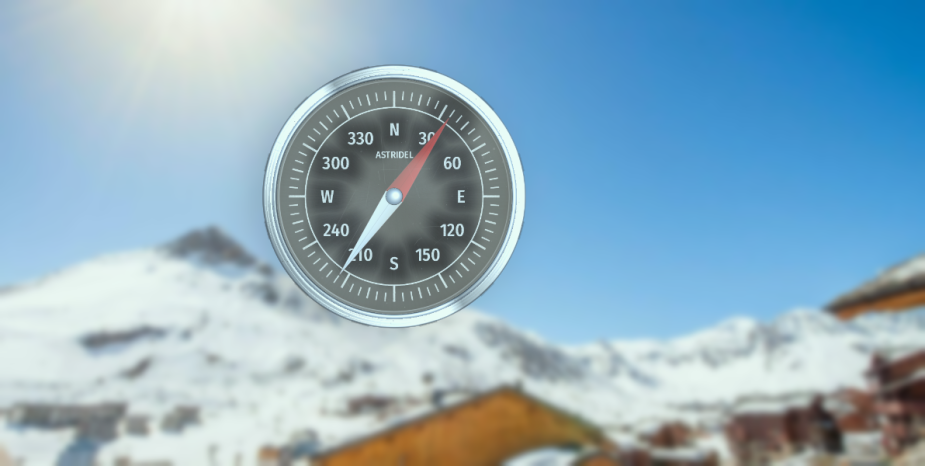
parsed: 35 °
